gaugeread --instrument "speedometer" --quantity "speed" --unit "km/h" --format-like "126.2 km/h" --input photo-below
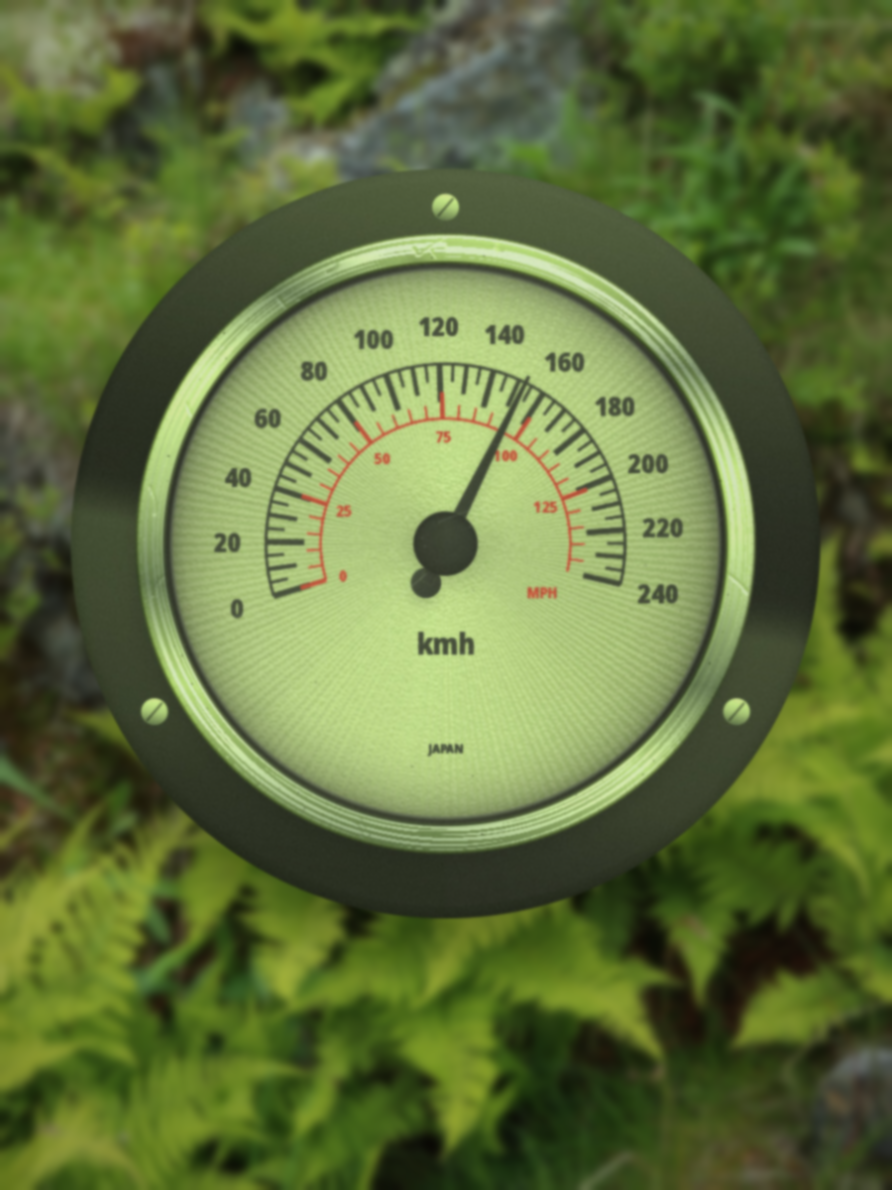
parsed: 152.5 km/h
